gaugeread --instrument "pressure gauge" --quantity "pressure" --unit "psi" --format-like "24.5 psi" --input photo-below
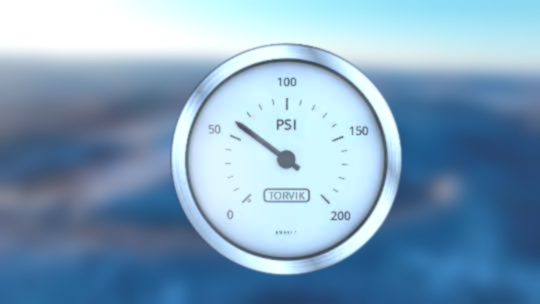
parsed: 60 psi
